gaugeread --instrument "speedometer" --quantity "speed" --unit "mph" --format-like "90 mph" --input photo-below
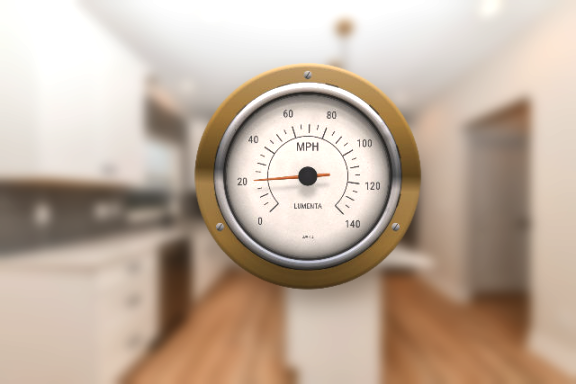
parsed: 20 mph
